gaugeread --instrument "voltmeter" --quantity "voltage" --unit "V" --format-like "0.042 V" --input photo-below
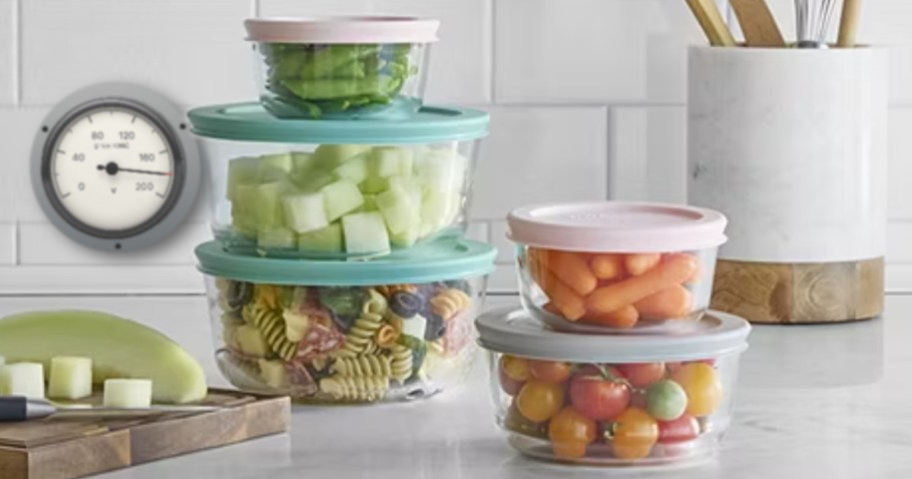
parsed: 180 V
